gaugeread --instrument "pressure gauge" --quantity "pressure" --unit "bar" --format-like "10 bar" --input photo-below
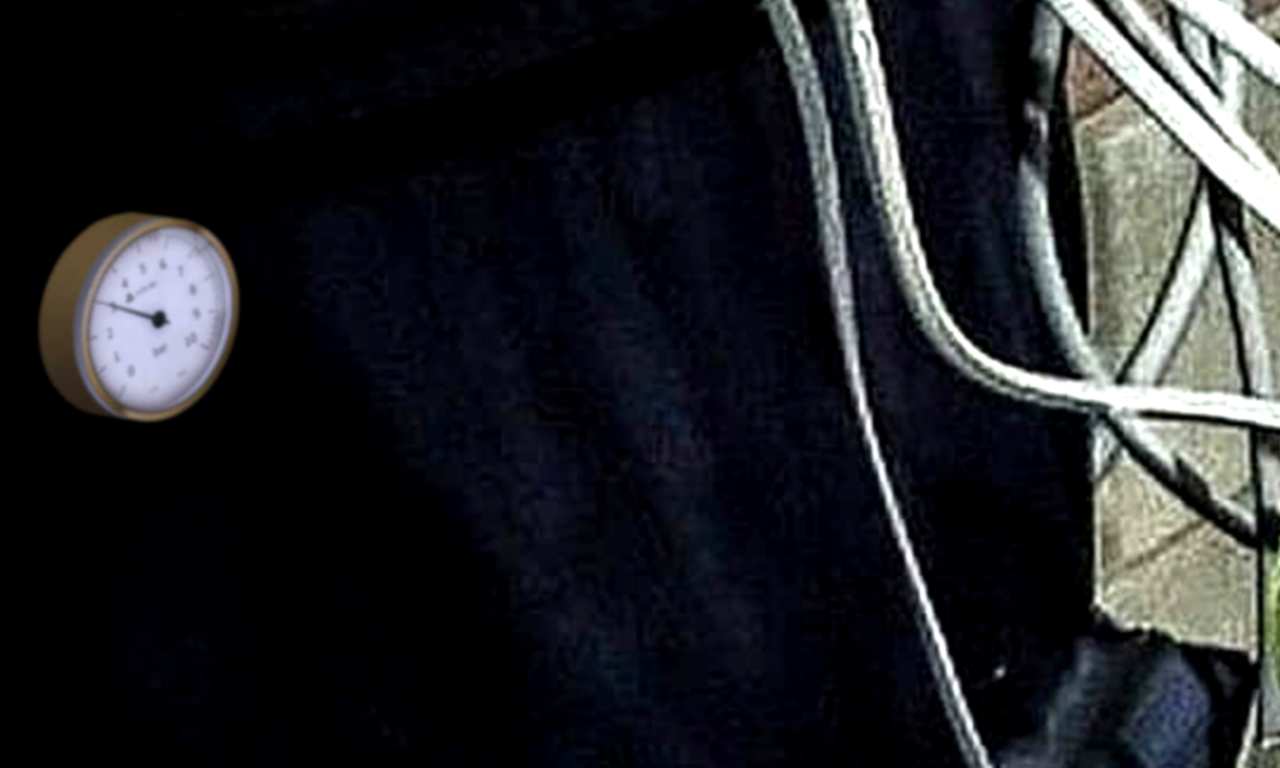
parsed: 3 bar
